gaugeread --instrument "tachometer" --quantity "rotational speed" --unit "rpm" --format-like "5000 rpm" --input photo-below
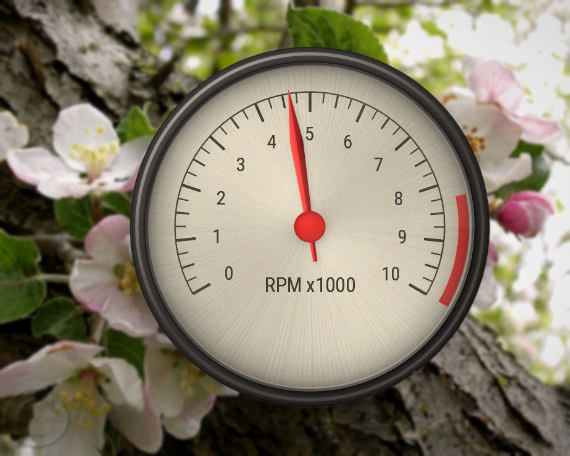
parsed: 4625 rpm
